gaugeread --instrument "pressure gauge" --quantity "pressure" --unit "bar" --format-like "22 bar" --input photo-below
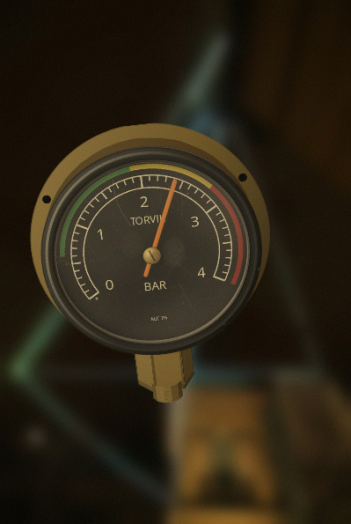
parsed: 2.4 bar
